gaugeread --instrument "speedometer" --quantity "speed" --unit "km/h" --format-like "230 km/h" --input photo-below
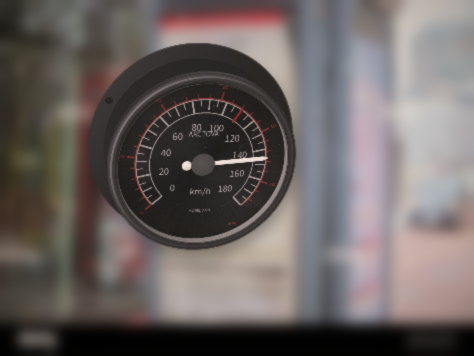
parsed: 145 km/h
